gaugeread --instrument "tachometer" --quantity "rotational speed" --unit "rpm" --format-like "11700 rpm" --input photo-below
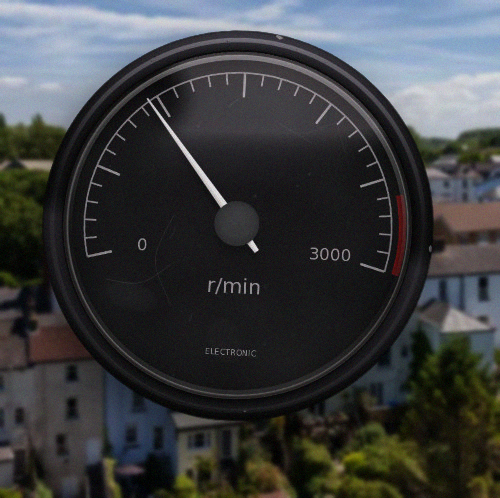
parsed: 950 rpm
